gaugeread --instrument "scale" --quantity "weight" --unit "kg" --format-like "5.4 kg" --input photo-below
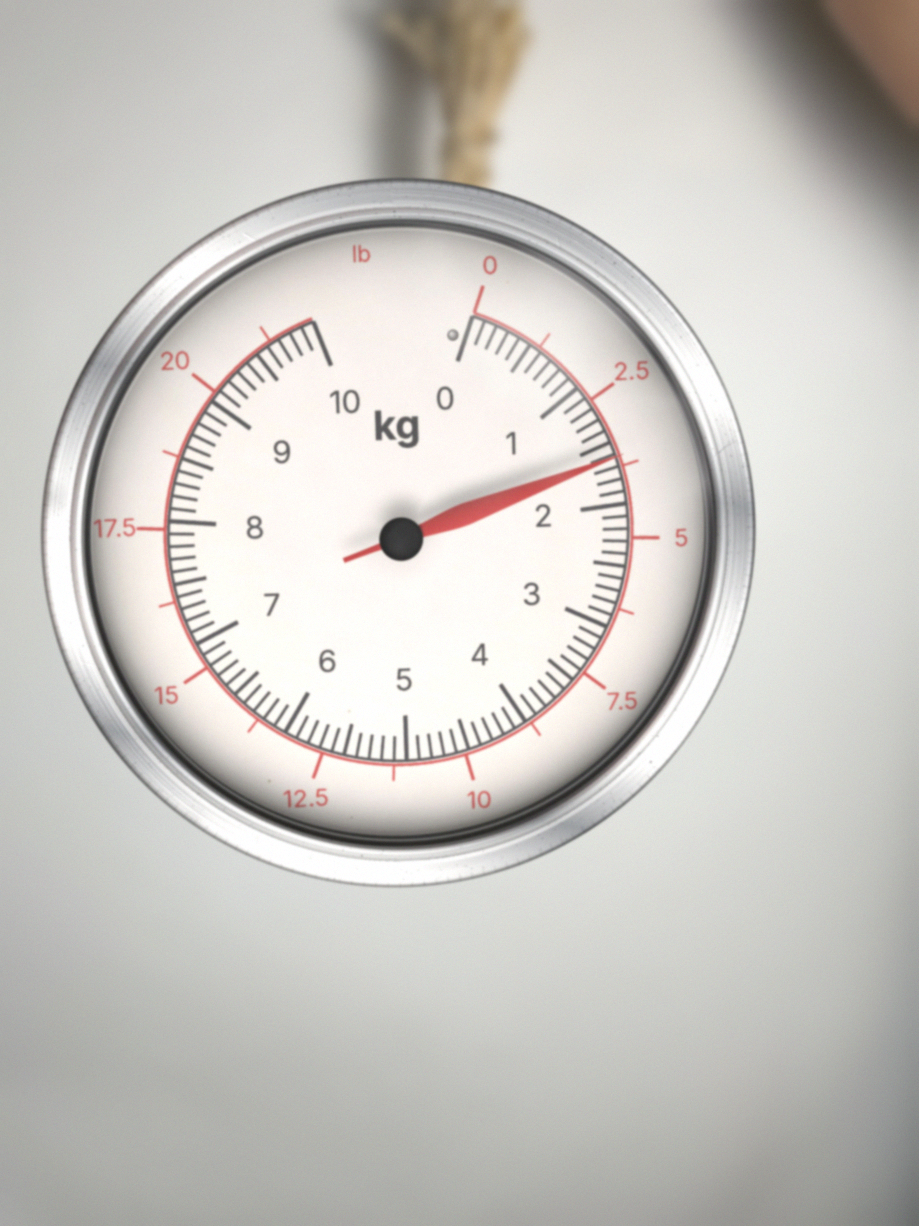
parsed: 1.6 kg
